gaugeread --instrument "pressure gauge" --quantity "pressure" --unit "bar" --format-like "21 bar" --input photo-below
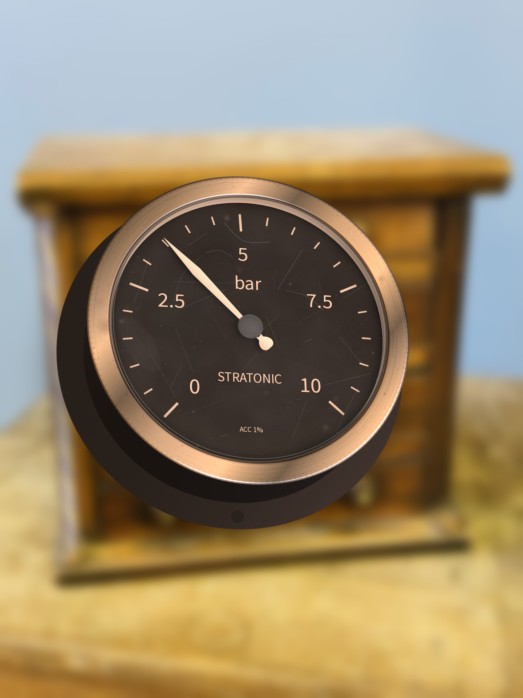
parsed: 3.5 bar
